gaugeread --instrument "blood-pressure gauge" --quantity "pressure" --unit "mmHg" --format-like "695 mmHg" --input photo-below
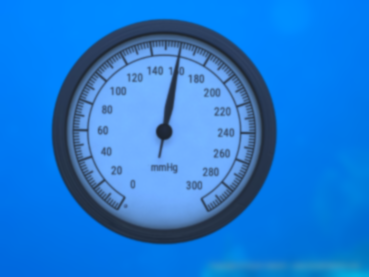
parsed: 160 mmHg
